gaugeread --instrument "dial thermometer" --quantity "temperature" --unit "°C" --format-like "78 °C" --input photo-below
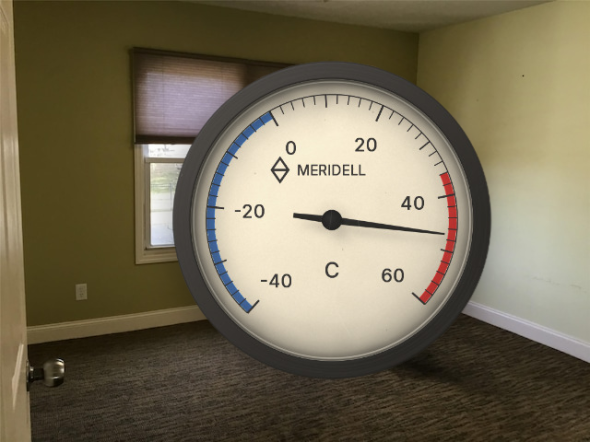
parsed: 47 °C
